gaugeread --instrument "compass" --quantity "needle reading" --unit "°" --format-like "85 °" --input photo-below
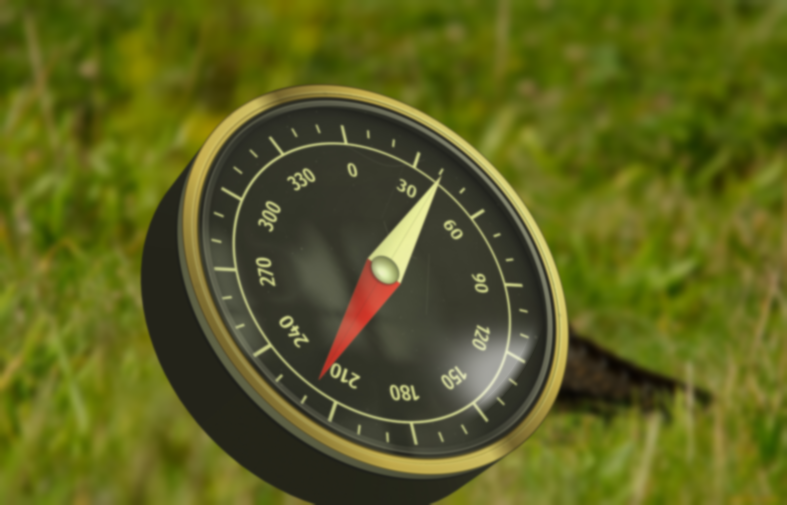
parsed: 220 °
